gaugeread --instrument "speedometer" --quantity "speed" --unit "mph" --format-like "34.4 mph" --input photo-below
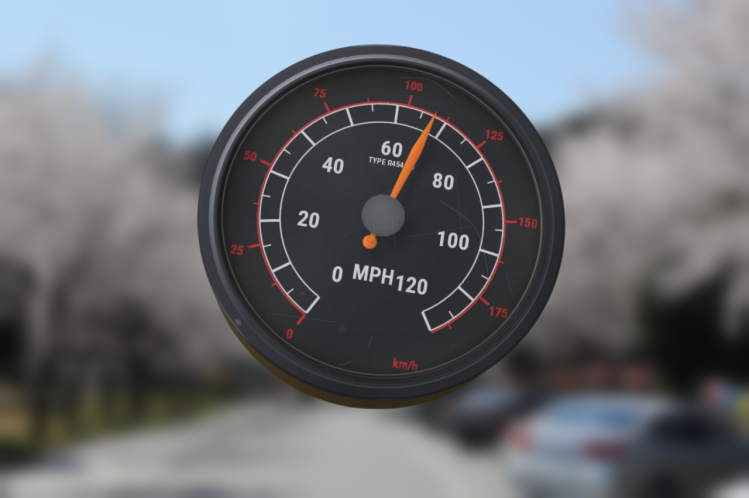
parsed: 67.5 mph
